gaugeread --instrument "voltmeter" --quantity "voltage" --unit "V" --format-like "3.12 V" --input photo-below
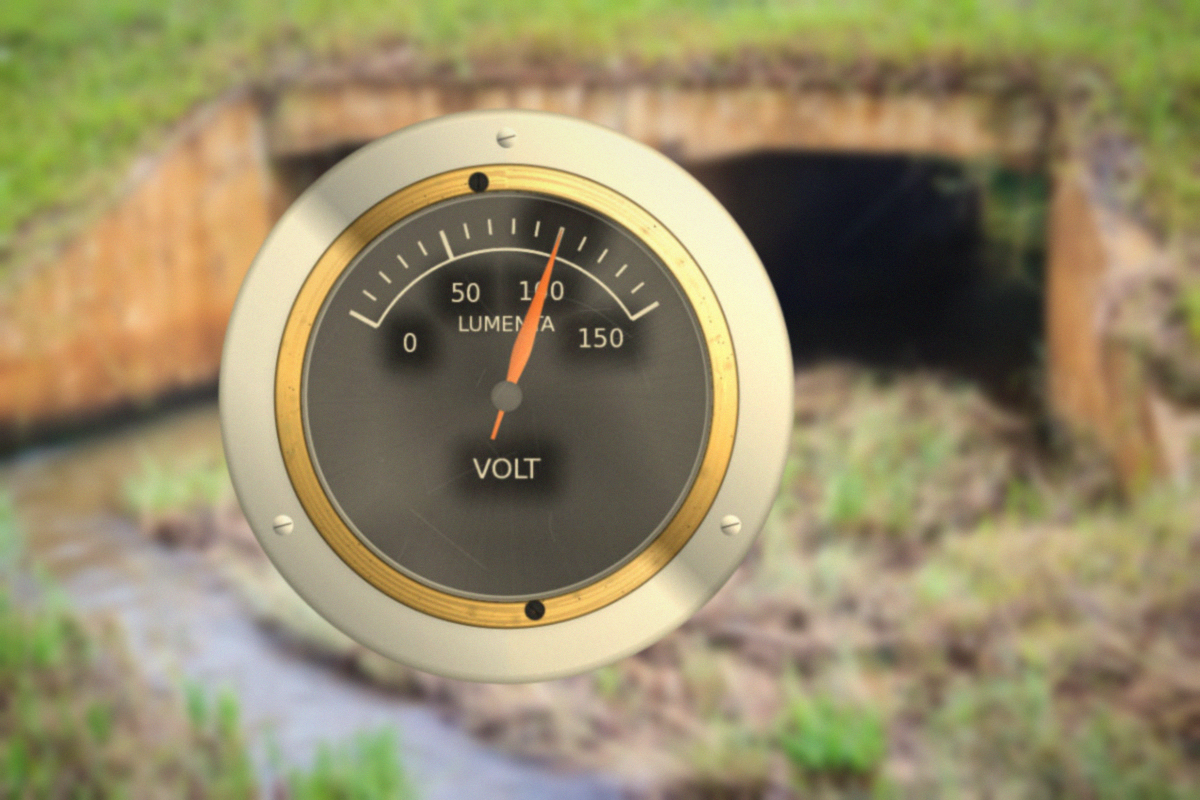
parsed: 100 V
